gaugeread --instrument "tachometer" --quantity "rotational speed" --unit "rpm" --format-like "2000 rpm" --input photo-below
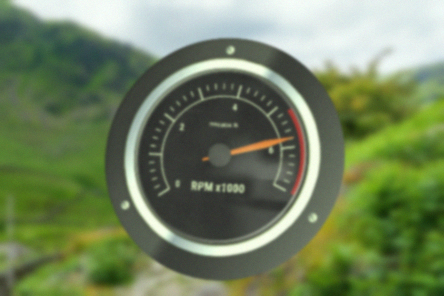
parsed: 5800 rpm
